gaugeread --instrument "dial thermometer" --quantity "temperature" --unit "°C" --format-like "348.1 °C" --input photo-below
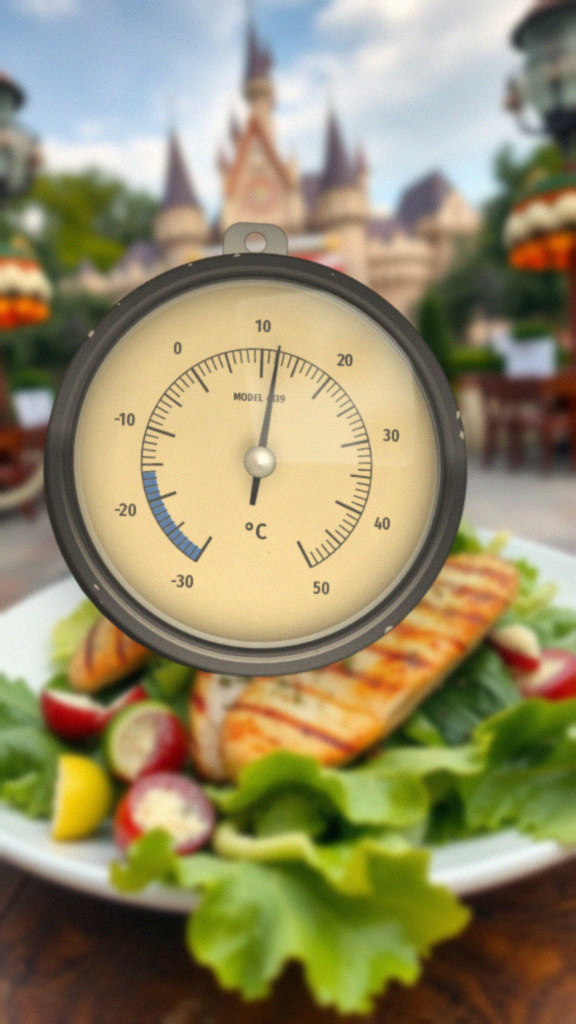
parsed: 12 °C
